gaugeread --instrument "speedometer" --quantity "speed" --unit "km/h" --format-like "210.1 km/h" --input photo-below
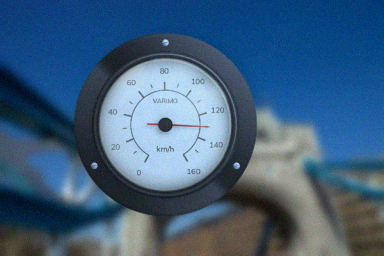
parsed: 130 km/h
